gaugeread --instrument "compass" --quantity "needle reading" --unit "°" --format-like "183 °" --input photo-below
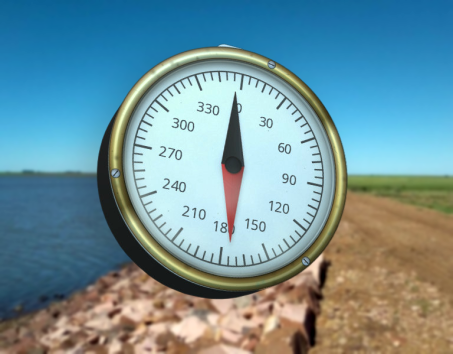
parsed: 175 °
